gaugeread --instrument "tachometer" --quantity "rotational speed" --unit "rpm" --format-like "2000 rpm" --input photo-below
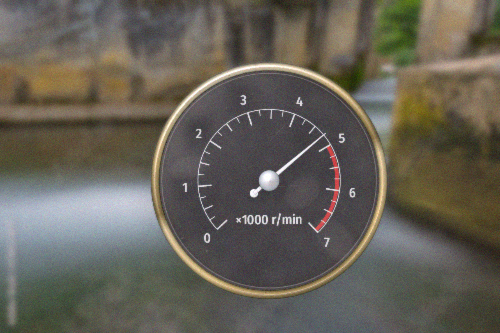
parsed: 4750 rpm
